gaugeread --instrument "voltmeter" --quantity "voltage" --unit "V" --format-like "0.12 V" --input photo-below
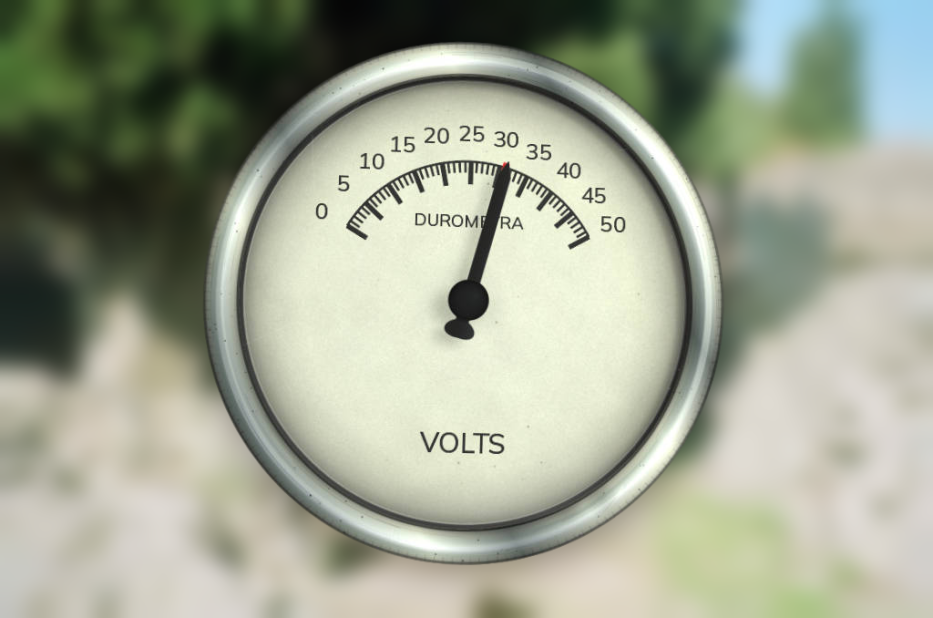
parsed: 31 V
